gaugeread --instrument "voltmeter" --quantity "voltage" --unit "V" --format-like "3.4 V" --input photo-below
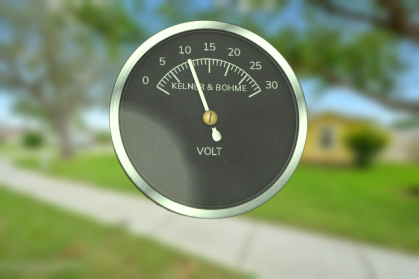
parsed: 10 V
